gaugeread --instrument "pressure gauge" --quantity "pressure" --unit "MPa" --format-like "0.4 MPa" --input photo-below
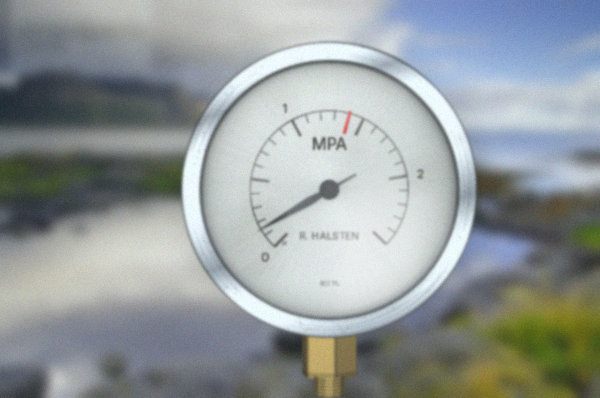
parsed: 0.15 MPa
